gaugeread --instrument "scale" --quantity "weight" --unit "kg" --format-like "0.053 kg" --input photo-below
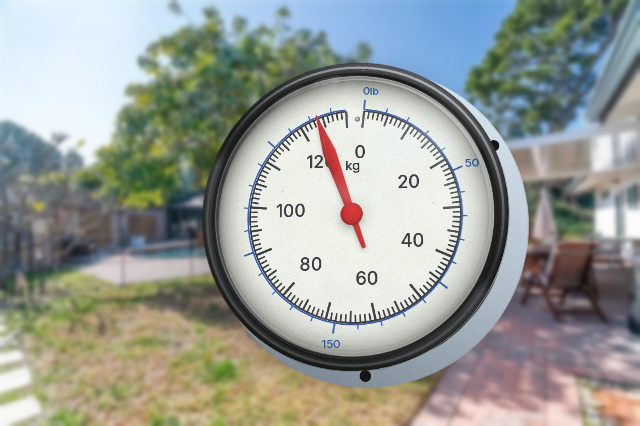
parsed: 124 kg
